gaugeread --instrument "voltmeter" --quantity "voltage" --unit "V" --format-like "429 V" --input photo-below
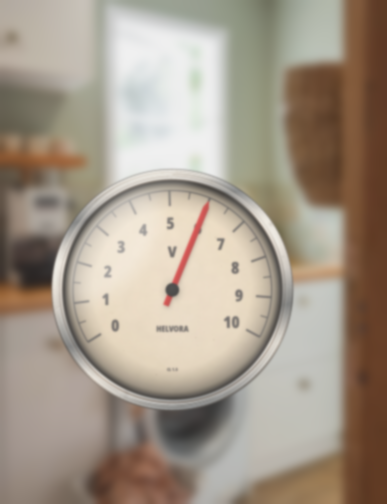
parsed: 6 V
